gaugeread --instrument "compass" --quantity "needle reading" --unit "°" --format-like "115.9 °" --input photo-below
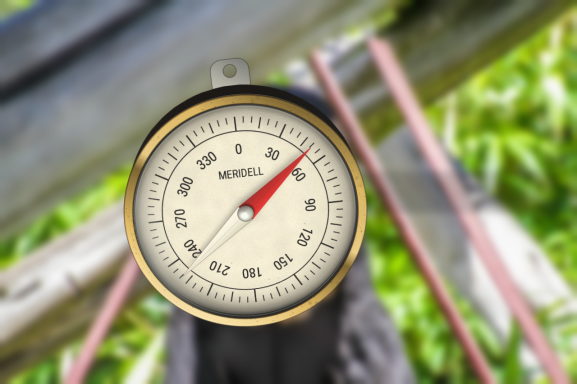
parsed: 50 °
